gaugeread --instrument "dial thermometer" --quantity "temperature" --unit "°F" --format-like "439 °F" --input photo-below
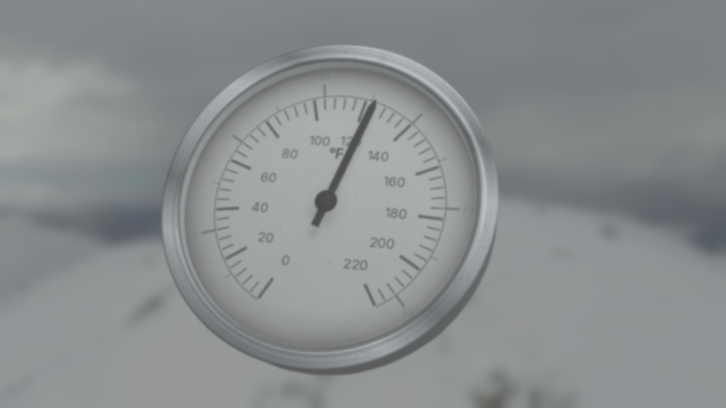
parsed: 124 °F
